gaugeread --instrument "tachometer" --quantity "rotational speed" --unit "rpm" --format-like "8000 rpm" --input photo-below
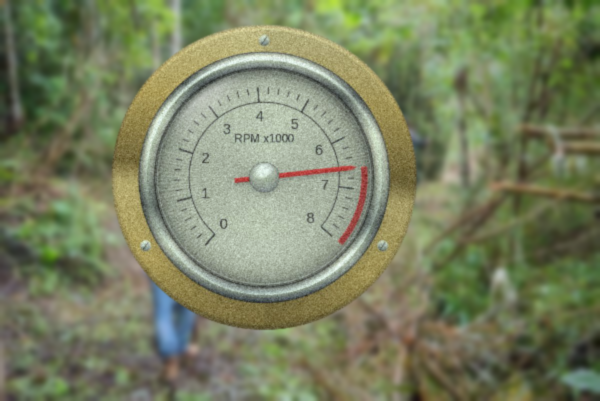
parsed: 6600 rpm
